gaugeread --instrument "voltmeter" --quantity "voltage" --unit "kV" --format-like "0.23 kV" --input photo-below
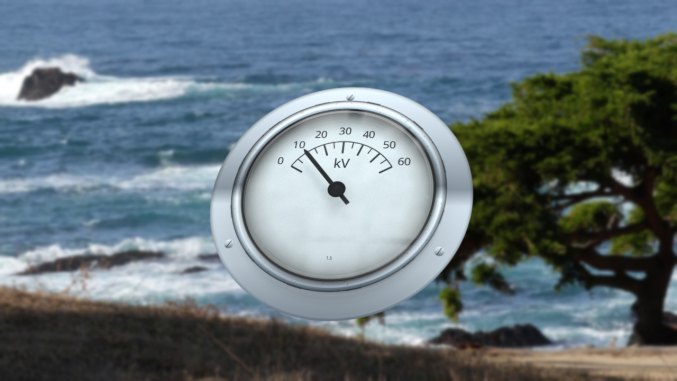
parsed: 10 kV
